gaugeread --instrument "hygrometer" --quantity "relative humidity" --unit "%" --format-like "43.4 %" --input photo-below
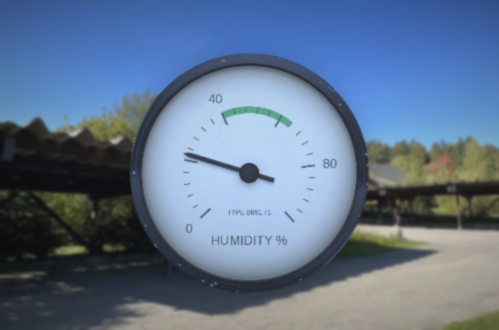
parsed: 22 %
